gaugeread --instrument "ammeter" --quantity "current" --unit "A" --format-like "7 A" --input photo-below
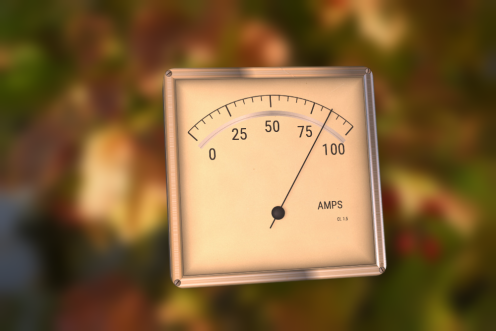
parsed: 85 A
